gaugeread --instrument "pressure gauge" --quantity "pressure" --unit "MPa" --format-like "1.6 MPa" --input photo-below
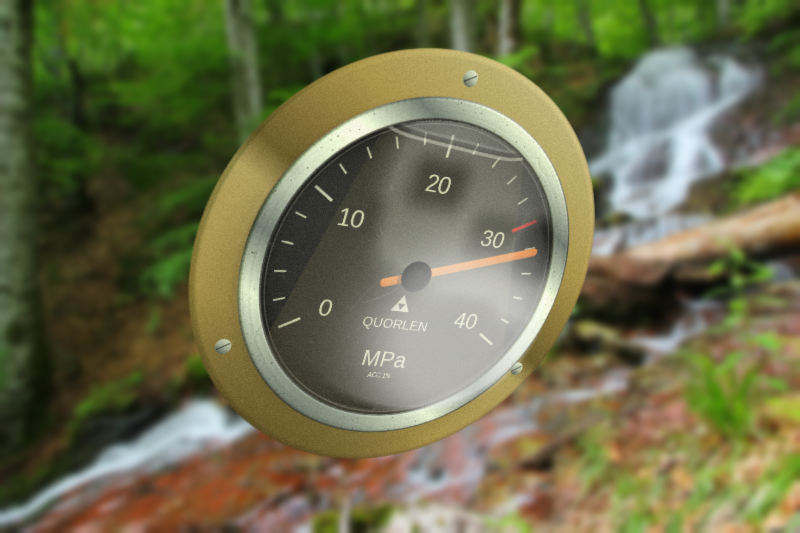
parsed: 32 MPa
